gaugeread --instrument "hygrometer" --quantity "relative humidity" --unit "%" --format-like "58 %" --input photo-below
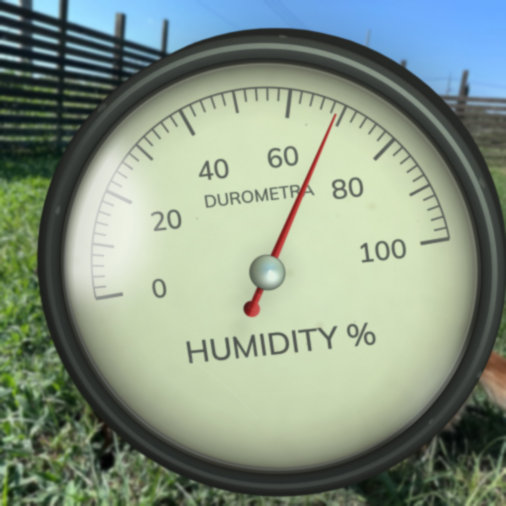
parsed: 69 %
